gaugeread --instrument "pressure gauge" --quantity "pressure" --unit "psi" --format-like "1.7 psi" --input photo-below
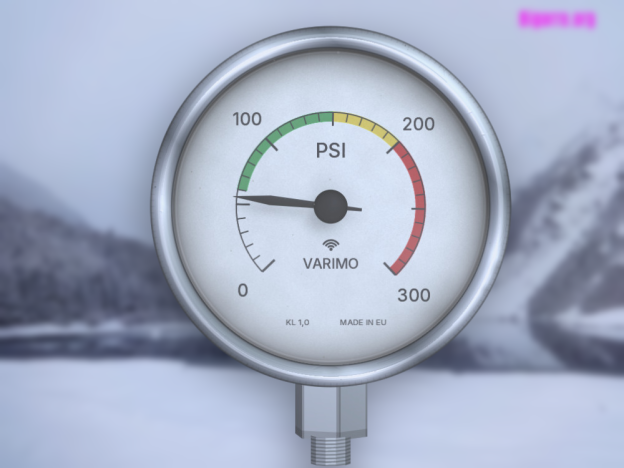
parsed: 55 psi
